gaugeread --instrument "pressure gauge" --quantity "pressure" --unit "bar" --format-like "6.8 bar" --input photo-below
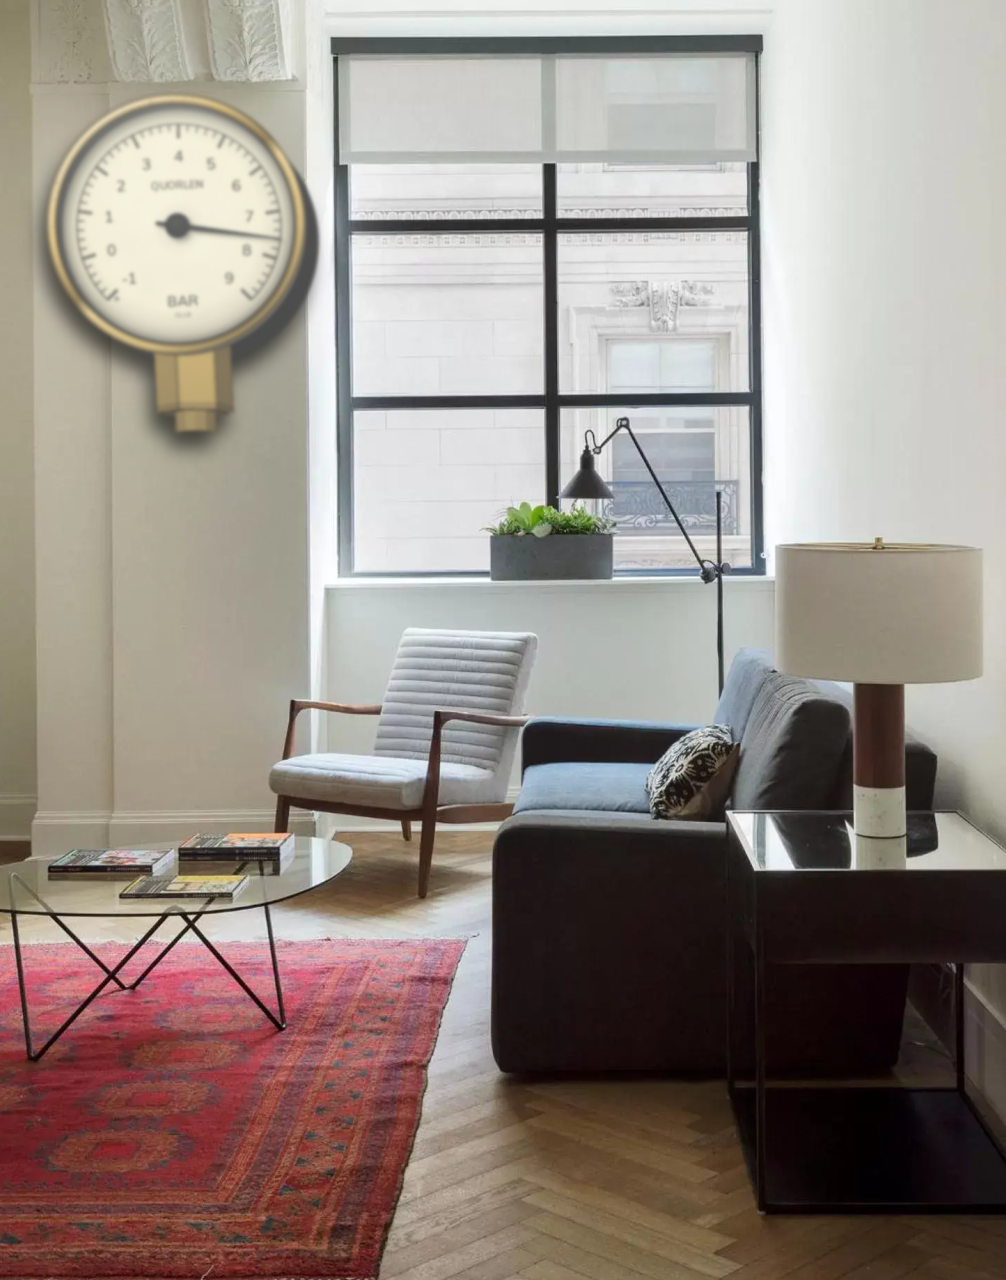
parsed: 7.6 bar
